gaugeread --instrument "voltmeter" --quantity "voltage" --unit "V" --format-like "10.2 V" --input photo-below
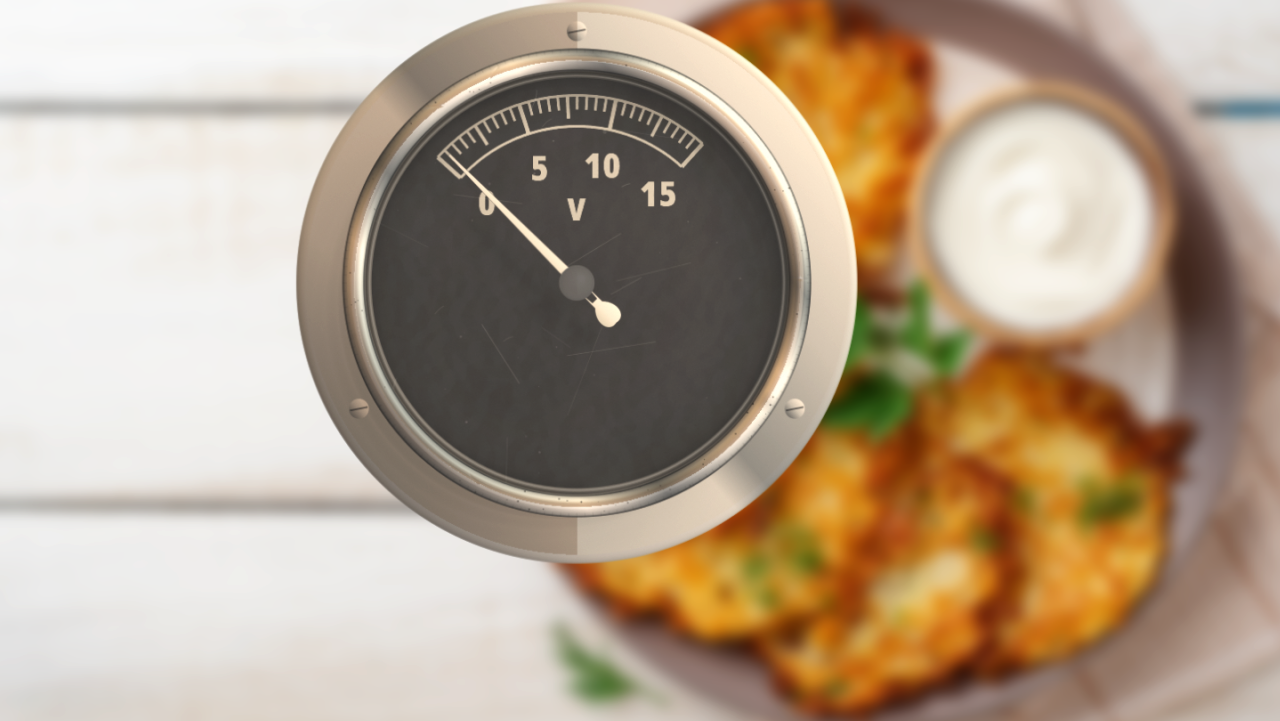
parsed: 0.5 V
